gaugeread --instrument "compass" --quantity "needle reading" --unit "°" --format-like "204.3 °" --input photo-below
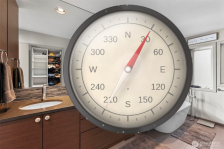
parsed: 30 °
